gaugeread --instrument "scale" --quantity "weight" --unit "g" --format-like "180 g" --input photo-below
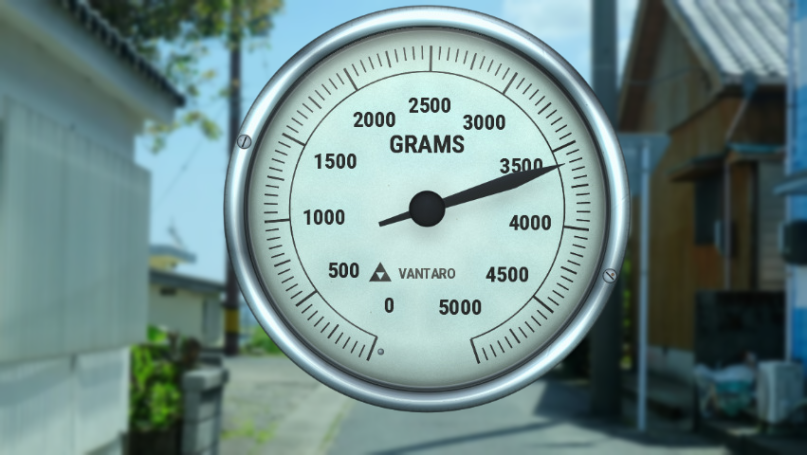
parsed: 3600 g
